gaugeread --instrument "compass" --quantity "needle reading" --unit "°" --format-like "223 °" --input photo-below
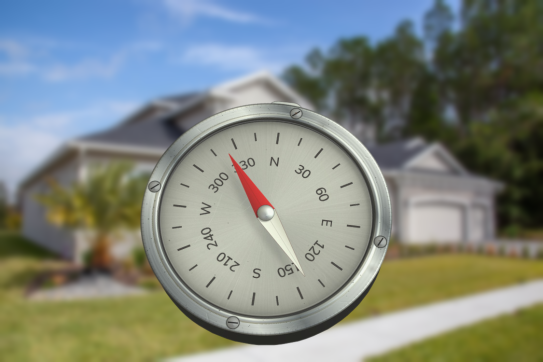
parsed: 322.5 °
